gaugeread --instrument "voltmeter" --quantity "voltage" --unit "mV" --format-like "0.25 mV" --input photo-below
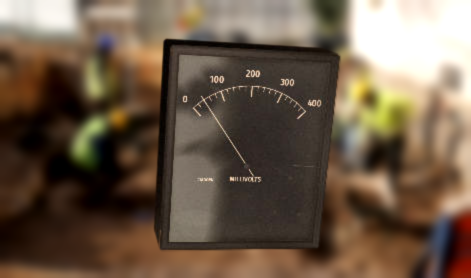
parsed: 40 mV
